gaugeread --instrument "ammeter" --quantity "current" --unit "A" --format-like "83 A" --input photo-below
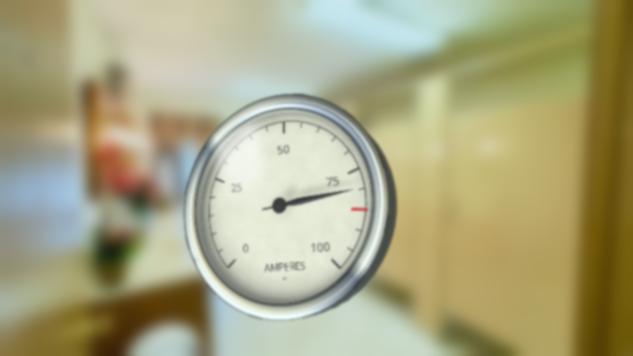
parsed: 80 A
